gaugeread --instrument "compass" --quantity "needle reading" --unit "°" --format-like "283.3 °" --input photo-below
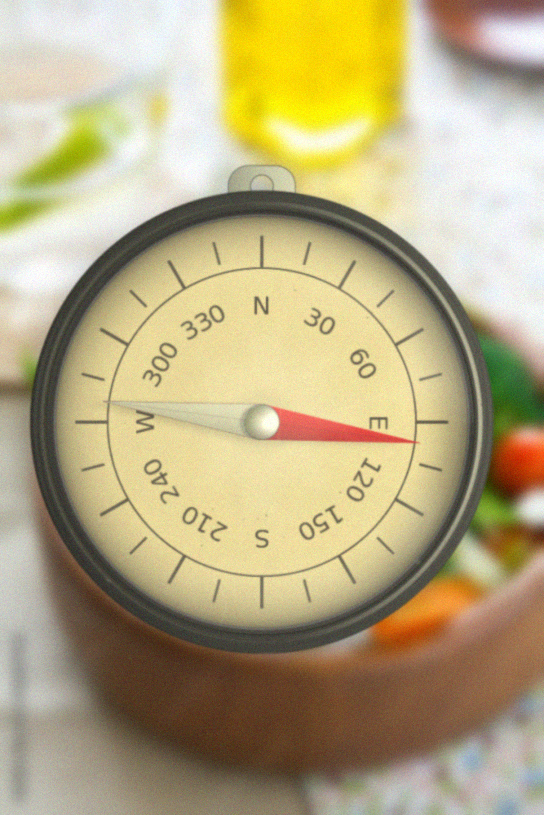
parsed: 97.5 °
